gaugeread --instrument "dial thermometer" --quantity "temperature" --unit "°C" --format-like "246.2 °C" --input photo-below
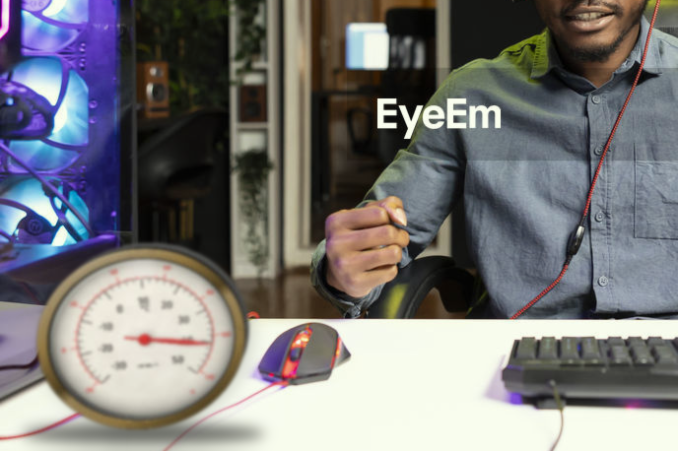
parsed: 40 °C
